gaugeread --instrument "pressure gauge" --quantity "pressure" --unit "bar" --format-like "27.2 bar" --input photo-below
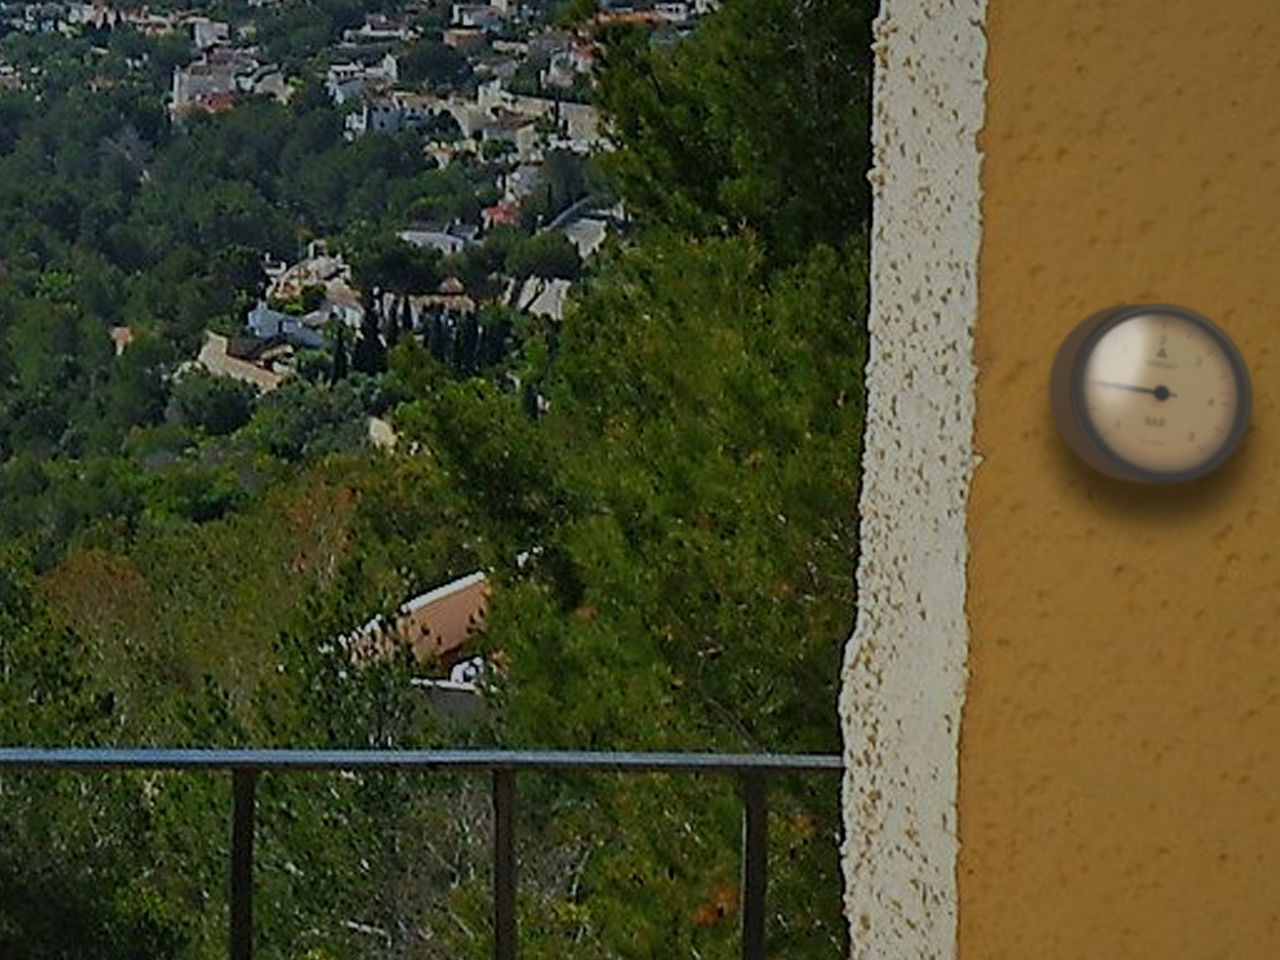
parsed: 0 bar
